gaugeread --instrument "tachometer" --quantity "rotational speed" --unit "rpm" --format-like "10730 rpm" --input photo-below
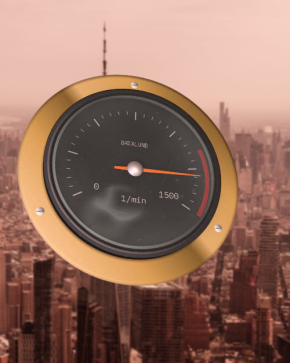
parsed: 1300 rpm
